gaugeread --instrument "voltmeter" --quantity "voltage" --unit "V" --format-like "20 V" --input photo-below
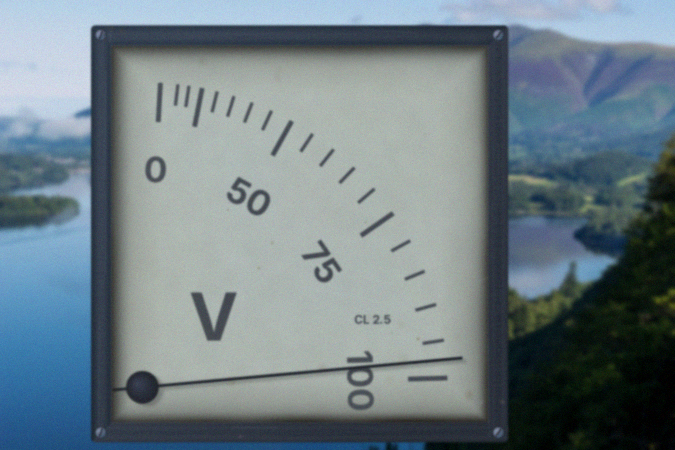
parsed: 97.5 V
